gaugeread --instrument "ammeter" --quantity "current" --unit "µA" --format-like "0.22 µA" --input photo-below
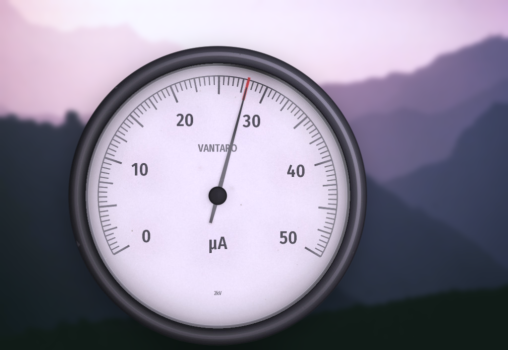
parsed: 28 µA
